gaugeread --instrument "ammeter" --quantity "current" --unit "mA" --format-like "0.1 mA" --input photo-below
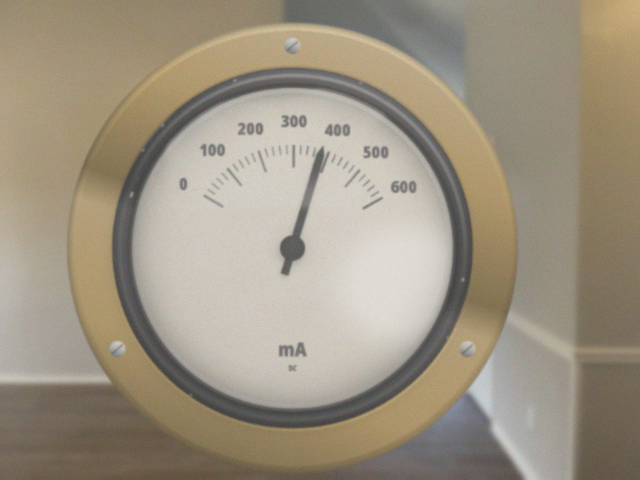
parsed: 380 mA
